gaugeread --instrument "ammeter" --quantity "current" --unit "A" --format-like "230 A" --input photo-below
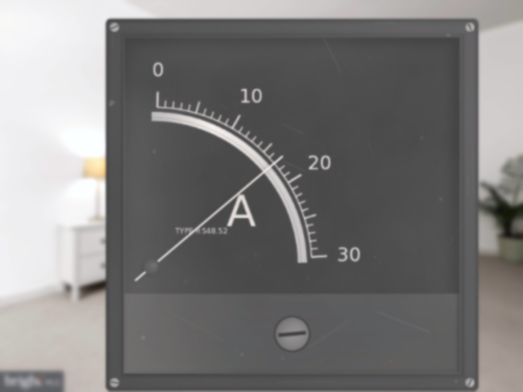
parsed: 17 A
